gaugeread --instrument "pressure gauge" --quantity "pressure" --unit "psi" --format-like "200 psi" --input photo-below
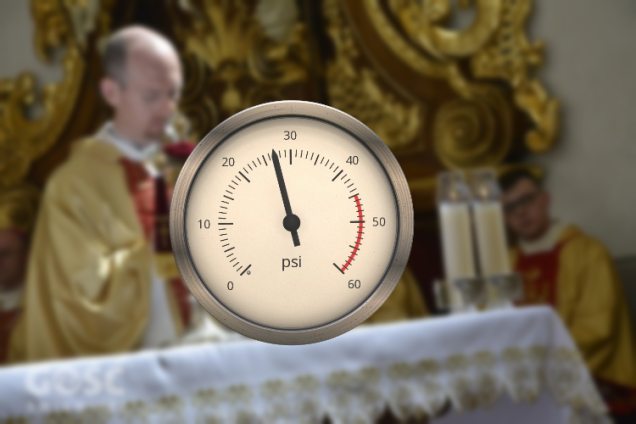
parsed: 27 psi
